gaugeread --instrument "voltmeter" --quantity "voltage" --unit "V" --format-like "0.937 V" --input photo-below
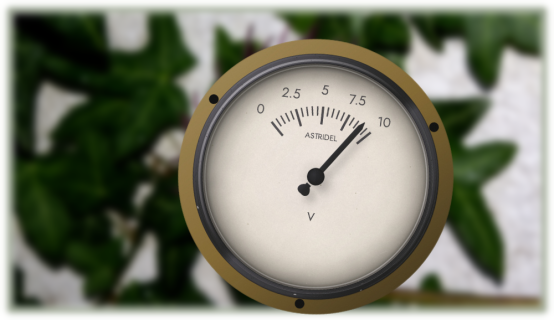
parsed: 9 V
